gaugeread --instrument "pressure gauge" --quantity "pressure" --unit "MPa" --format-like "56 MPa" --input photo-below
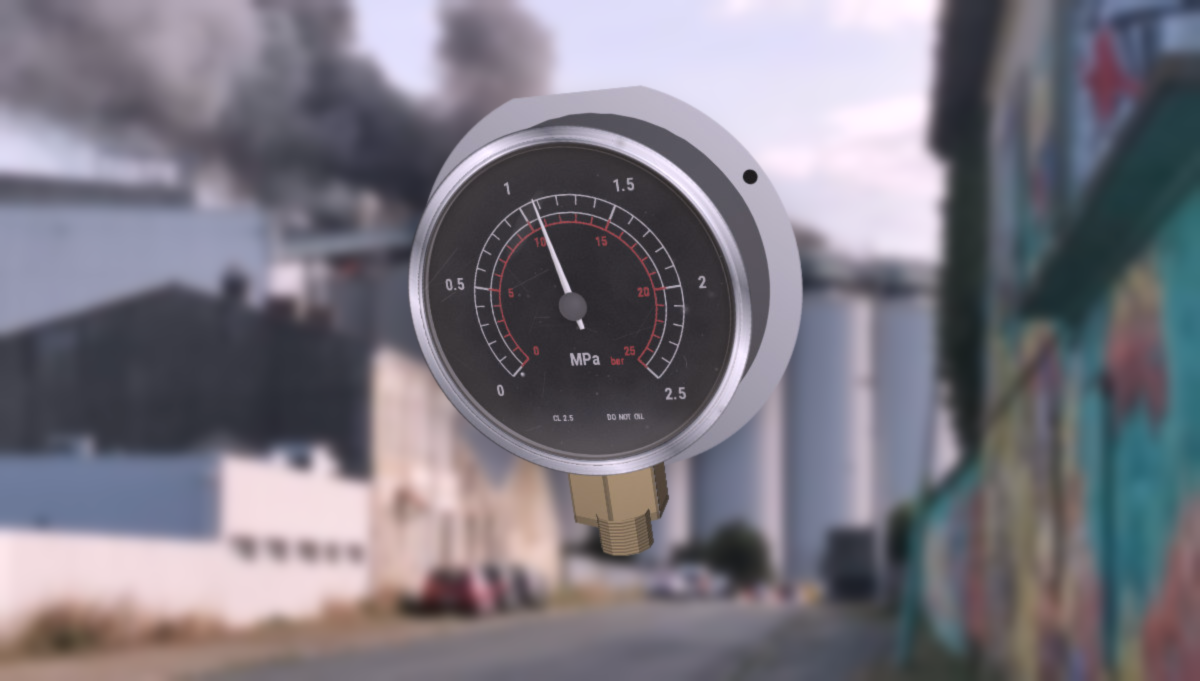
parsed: 1.1 MPa
